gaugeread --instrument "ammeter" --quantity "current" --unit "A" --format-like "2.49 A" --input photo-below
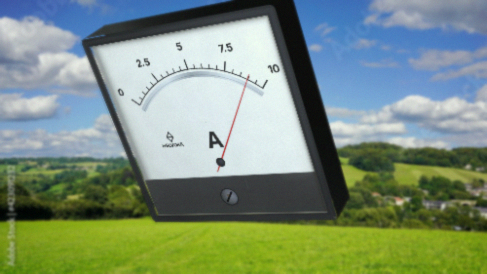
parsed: 9 A
